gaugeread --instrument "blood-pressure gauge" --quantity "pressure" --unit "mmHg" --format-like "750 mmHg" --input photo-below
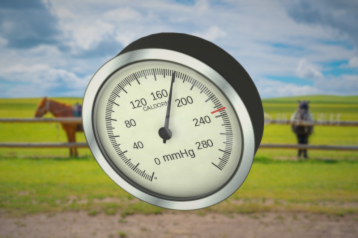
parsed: 180 mmHg
